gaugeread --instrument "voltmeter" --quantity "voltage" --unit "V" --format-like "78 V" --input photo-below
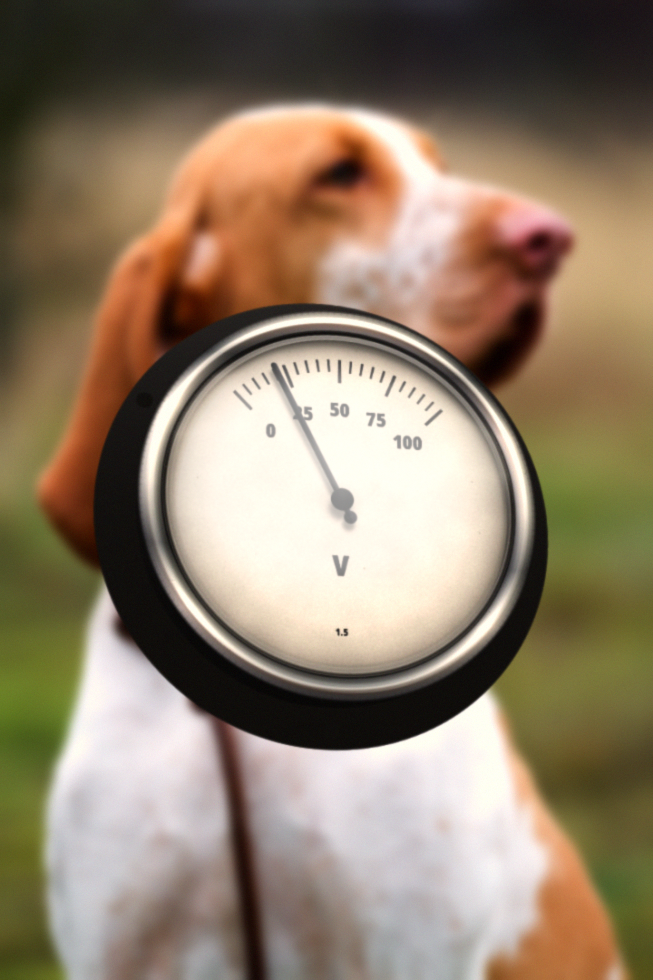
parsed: 20 V
